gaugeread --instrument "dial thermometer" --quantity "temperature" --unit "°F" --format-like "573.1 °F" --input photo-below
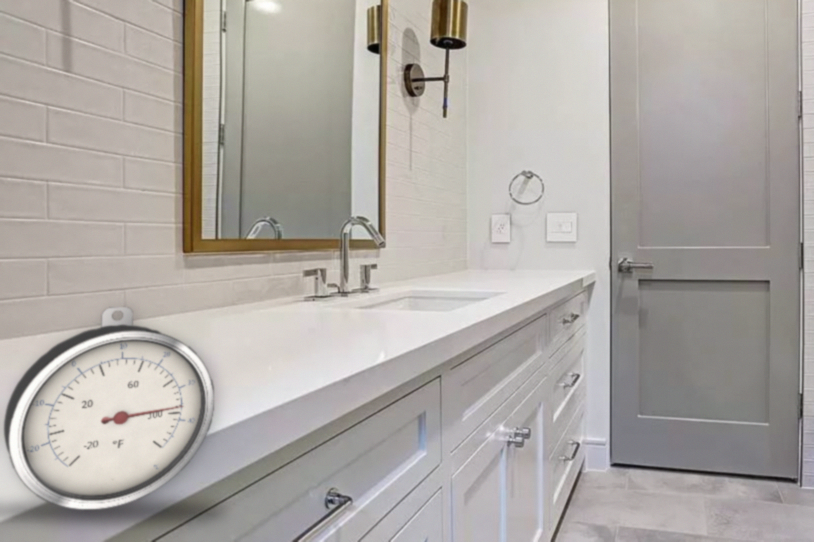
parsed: 96 °F
